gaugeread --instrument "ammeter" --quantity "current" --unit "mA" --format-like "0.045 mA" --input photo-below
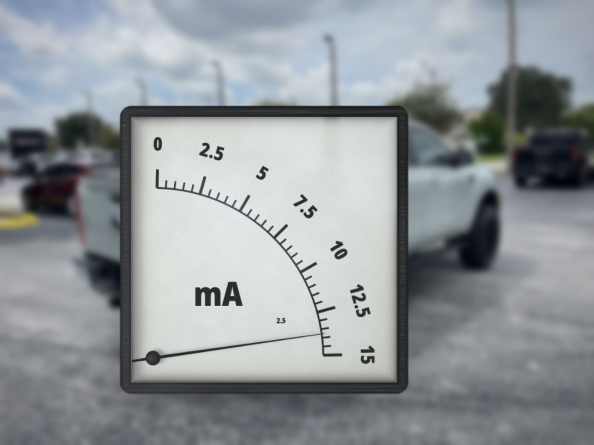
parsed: 13.75 mA
